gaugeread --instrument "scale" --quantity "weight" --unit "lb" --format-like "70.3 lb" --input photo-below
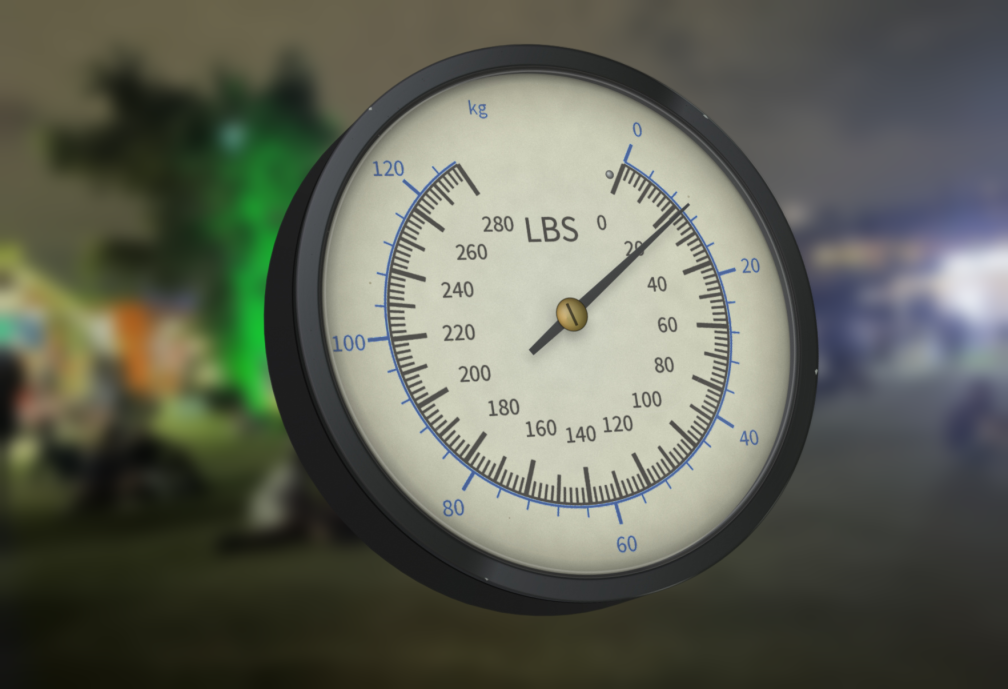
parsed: 22 lb
